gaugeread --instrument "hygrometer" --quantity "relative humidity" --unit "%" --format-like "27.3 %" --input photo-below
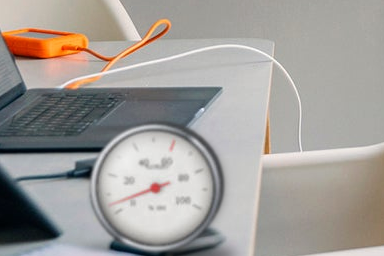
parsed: 5 %
